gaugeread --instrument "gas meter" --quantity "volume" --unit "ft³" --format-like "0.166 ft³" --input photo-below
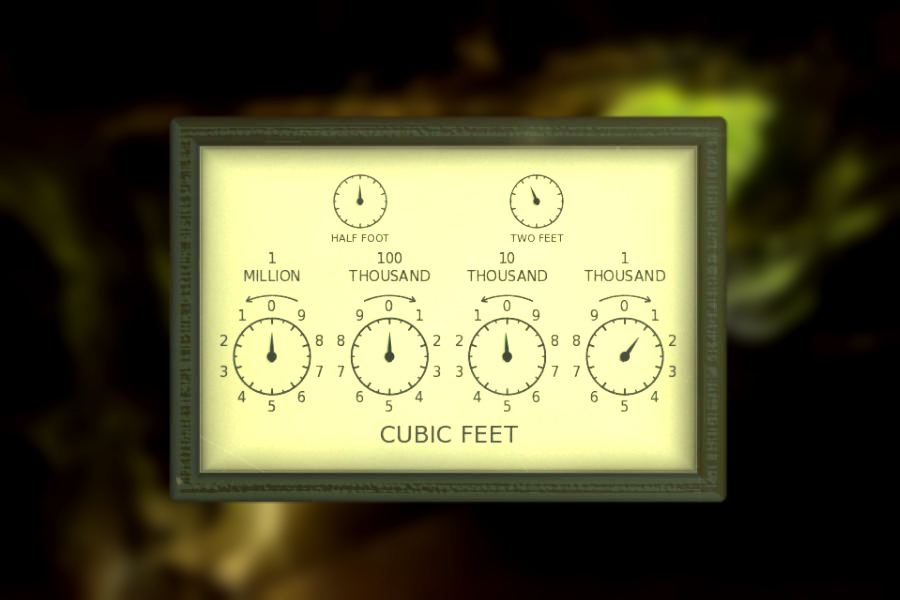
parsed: 100 ft³
